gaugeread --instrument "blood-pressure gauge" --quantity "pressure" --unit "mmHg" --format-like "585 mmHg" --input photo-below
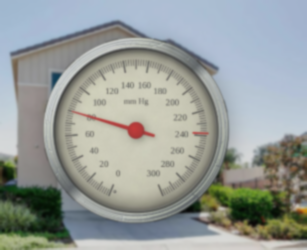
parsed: 80 mmHg
